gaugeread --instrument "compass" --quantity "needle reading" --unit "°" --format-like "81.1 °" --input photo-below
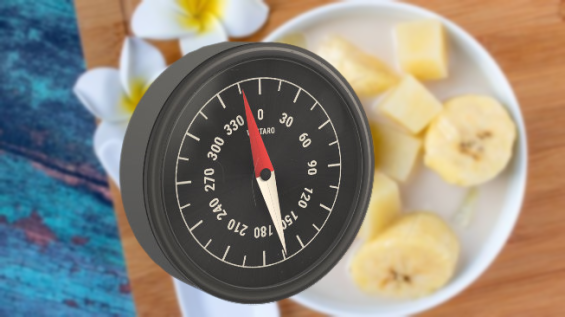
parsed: 345 °
